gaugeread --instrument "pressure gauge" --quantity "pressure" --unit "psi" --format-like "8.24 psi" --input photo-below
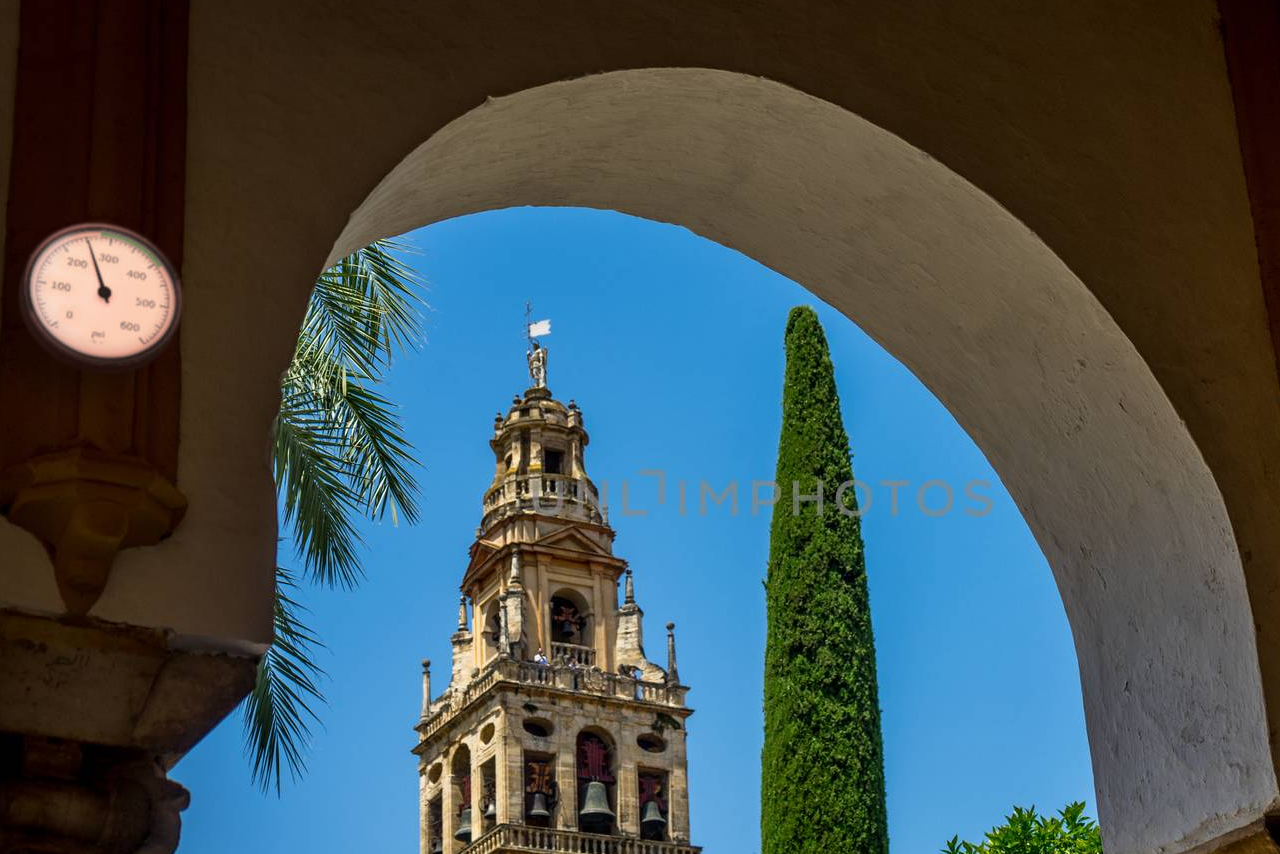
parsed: 250 psi
